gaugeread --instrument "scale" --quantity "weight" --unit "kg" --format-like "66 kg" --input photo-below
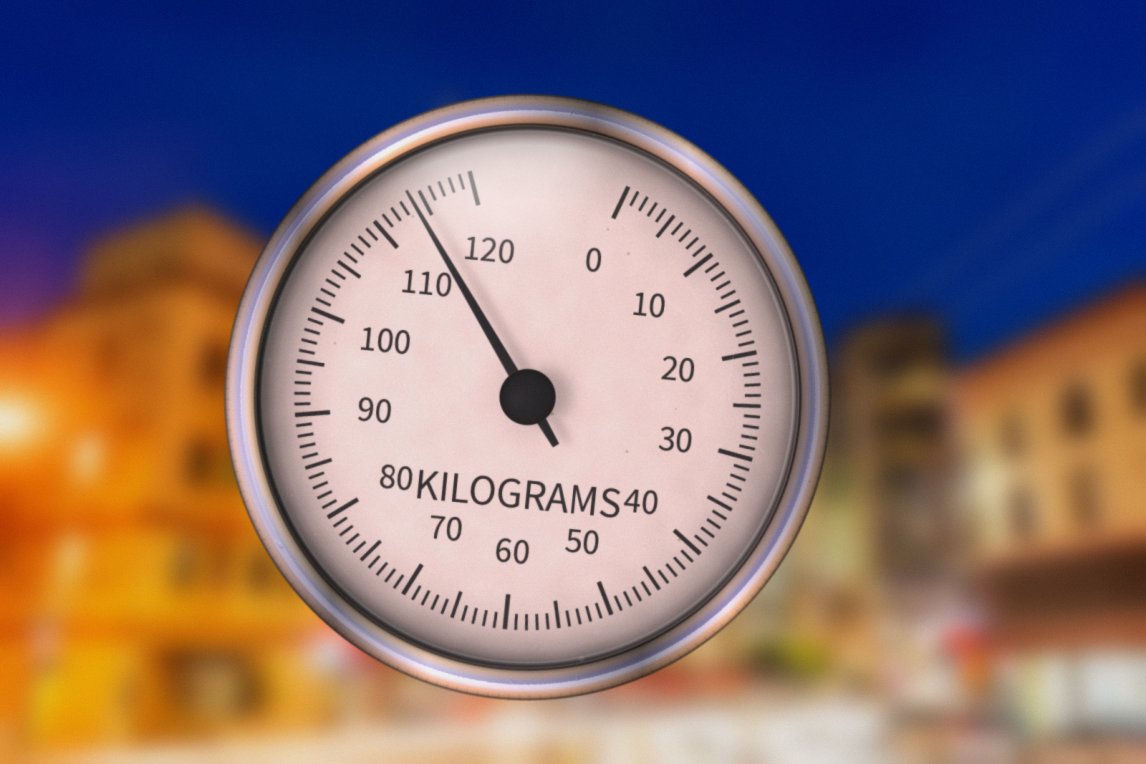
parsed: 114 kg
